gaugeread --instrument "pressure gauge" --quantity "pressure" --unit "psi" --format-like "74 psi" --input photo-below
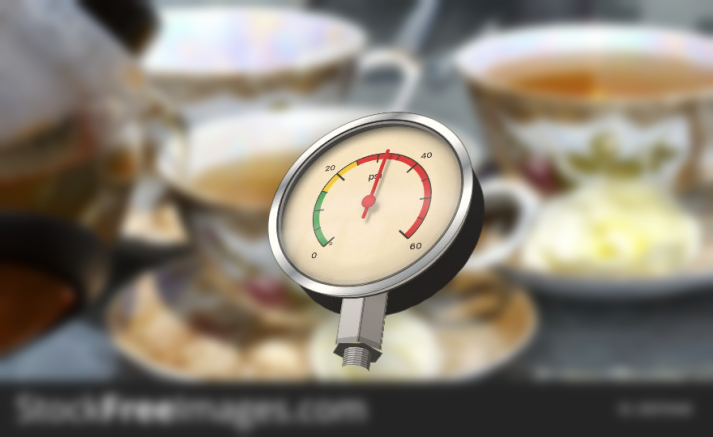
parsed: 32.5 psi
